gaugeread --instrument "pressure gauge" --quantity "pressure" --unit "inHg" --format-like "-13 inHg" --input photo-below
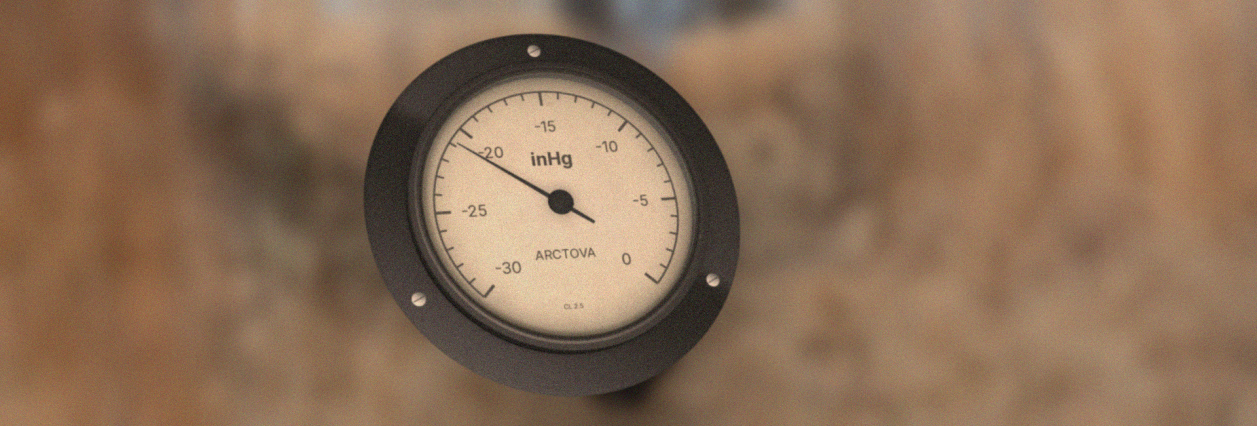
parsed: -21 inHg
